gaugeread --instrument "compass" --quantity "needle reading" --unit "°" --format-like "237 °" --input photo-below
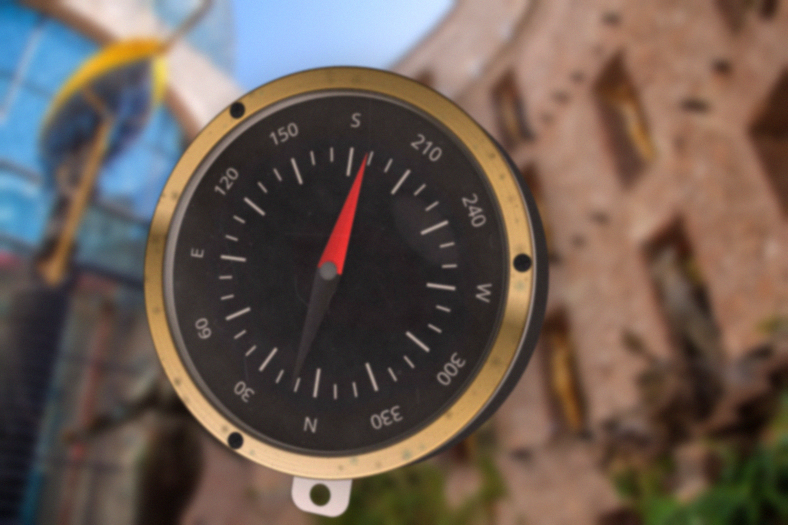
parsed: 190 °
